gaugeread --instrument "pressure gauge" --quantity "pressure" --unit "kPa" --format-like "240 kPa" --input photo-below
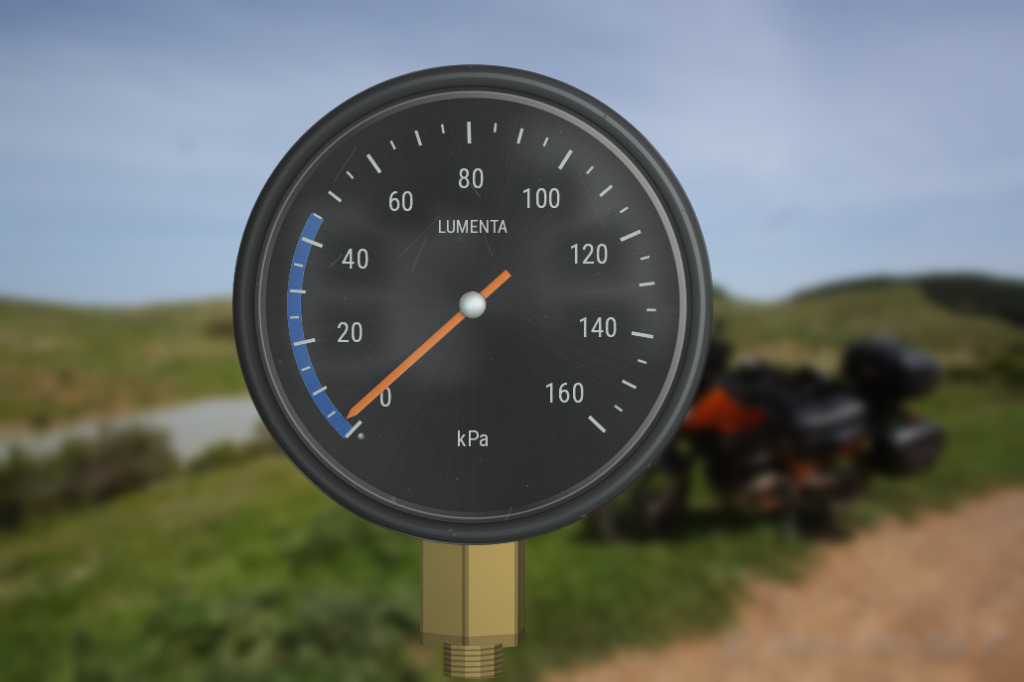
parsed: 2.5 kPa
